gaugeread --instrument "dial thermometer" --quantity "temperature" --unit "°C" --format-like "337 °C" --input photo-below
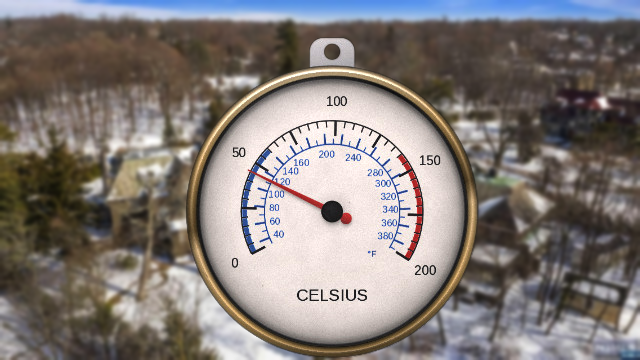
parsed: 45 °C
